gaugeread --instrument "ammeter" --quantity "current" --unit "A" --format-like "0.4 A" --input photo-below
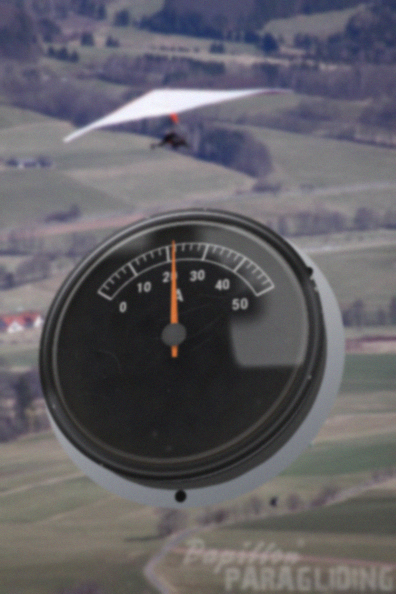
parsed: 22 A
